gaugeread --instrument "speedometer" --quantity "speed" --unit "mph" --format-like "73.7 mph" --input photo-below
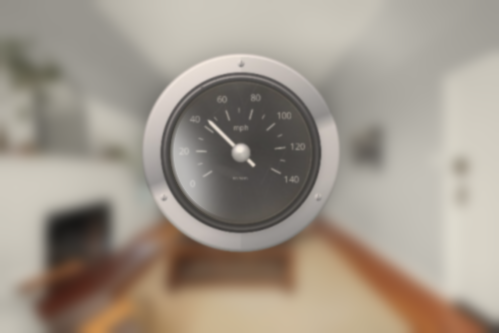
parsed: 45 mph
